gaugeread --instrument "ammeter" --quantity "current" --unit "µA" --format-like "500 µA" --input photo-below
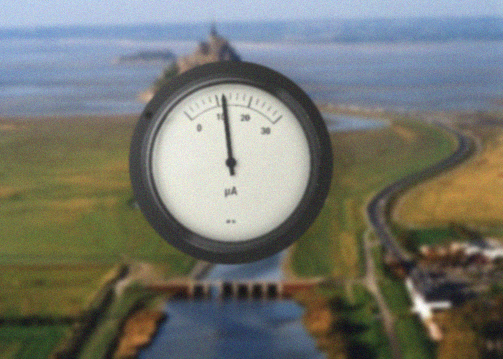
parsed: 12 µA
